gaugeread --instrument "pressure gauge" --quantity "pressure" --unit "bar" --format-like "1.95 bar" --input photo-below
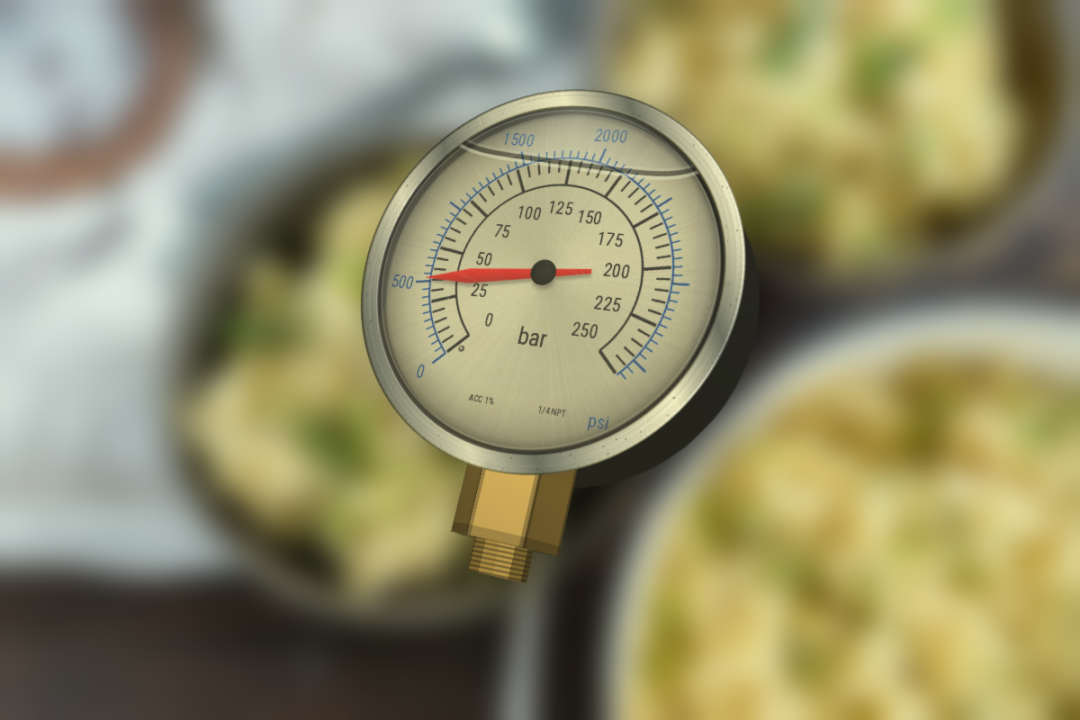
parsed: 35 bar
